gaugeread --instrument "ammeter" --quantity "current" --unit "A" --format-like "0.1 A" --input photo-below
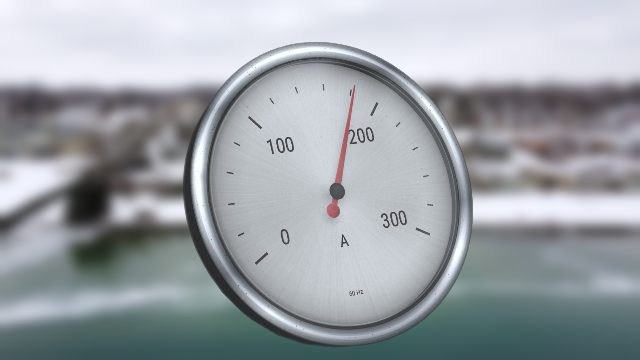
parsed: 180 A
